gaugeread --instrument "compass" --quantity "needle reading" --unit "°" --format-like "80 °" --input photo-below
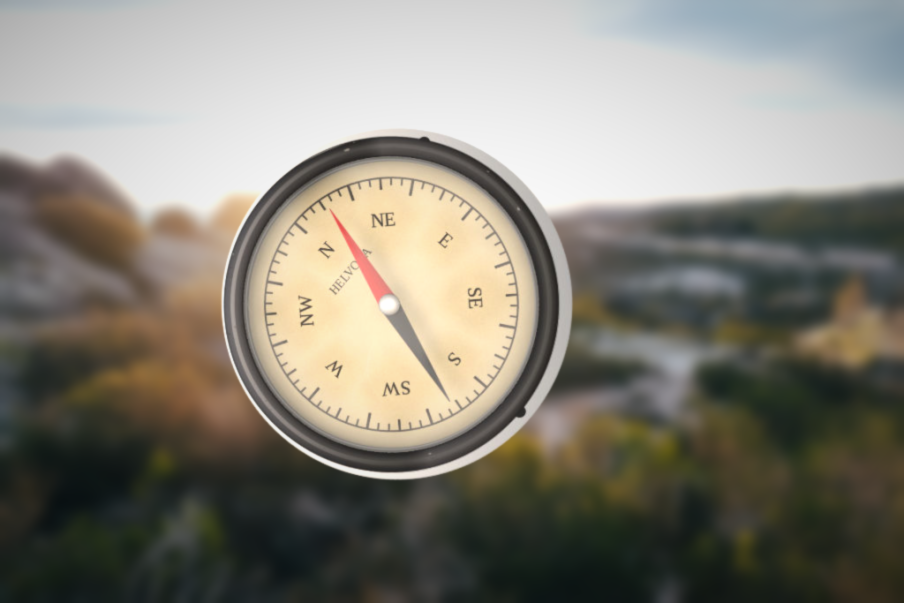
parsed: 17.5 °
